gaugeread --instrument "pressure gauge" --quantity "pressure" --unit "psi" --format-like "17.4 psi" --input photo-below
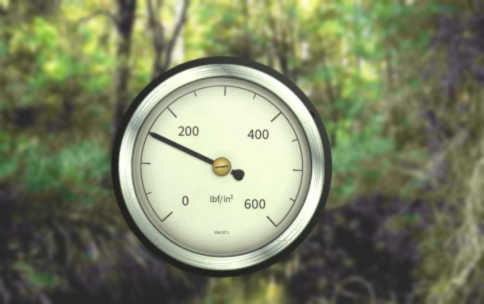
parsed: 150 psi
